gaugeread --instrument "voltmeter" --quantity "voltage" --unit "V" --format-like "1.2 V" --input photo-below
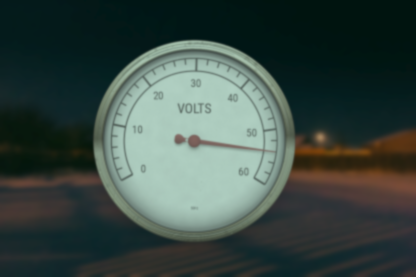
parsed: 54 V
